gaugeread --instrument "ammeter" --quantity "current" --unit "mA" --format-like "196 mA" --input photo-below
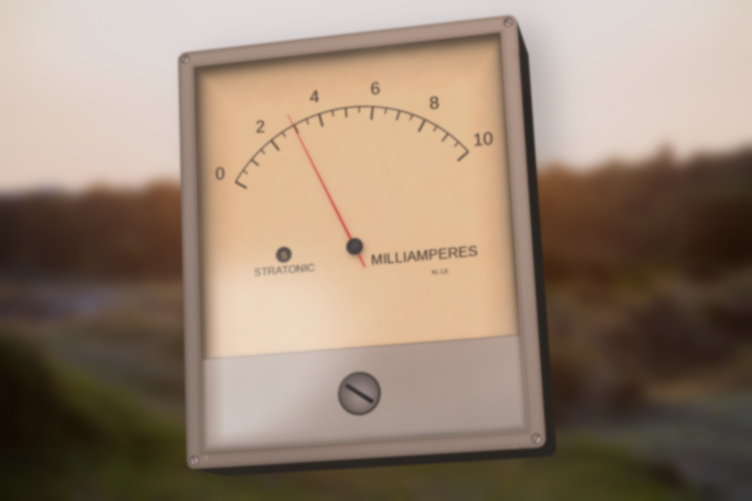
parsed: 3 mA
